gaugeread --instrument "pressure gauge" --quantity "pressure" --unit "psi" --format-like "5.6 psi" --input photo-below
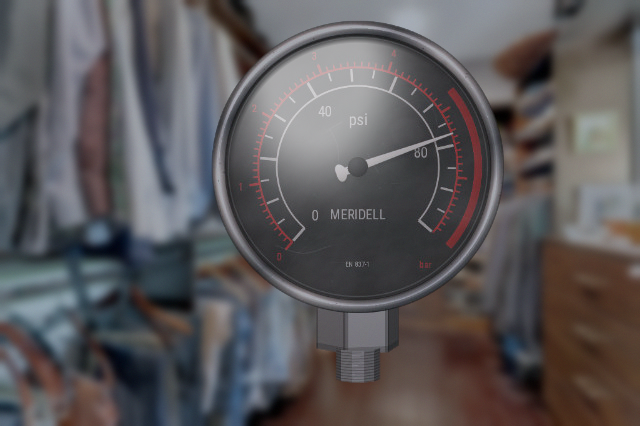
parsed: 77.5 psi
